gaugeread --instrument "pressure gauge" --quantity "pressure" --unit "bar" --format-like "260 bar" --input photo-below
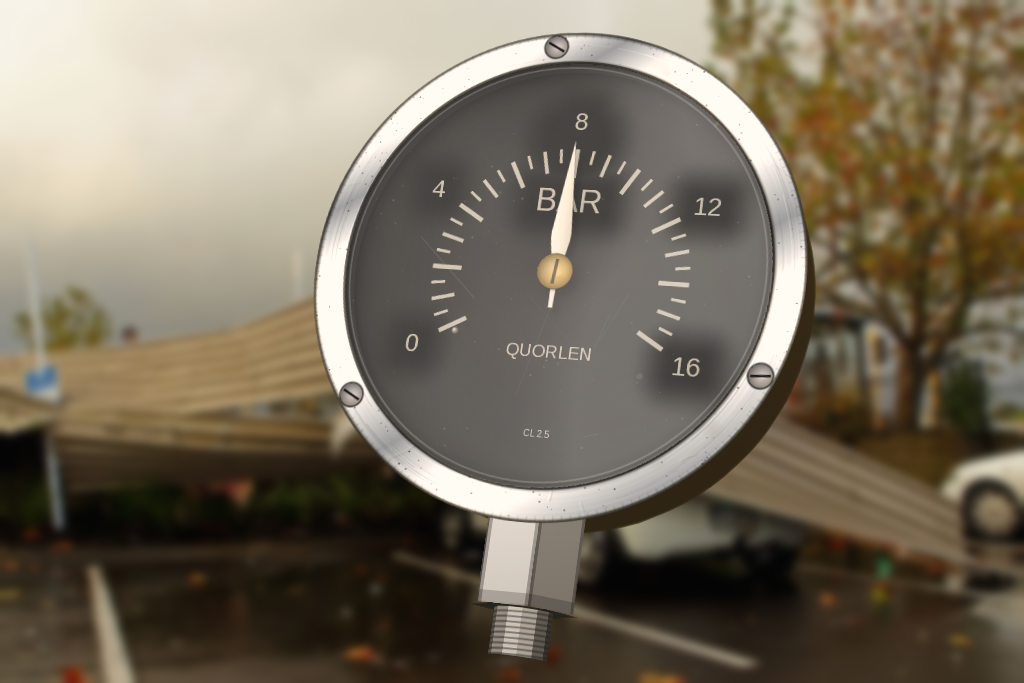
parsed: 8 bar
